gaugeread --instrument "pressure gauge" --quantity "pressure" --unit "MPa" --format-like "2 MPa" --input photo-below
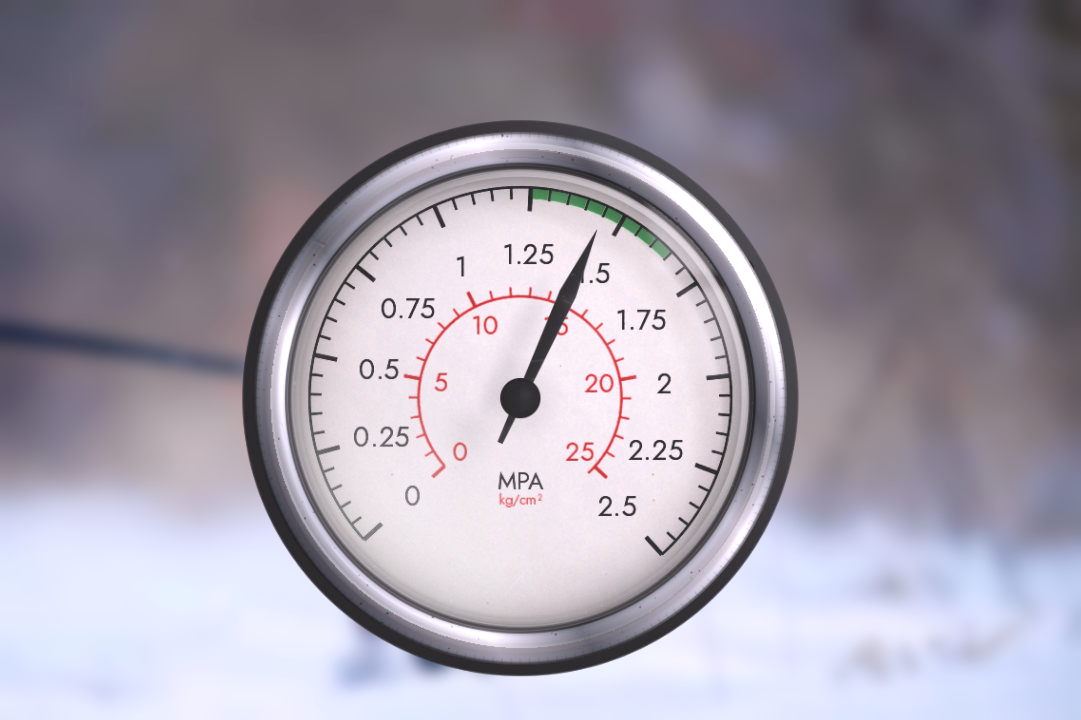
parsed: 1.45 MPa
